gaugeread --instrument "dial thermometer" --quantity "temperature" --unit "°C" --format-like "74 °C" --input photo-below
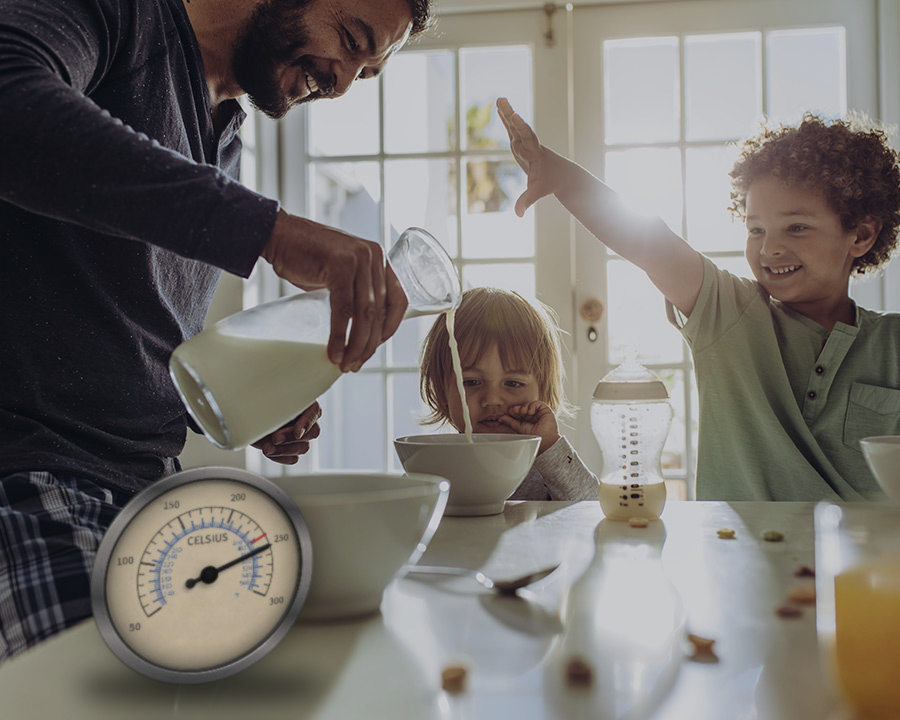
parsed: 250 °C
